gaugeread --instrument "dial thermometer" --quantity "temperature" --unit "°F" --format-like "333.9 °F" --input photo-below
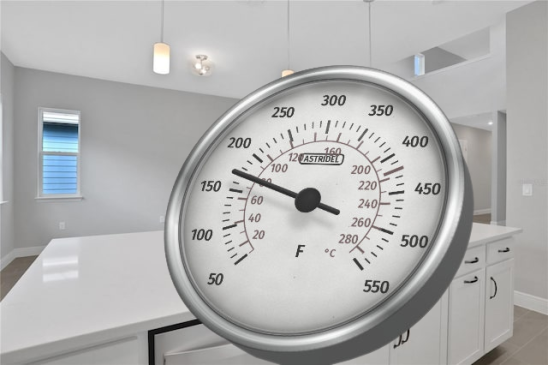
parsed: 170 °F
